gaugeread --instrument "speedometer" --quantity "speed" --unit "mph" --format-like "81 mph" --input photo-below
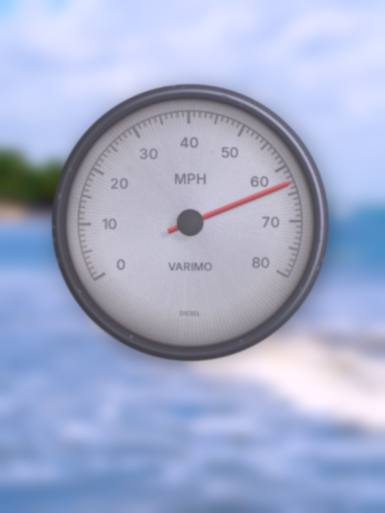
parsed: 63 mph
